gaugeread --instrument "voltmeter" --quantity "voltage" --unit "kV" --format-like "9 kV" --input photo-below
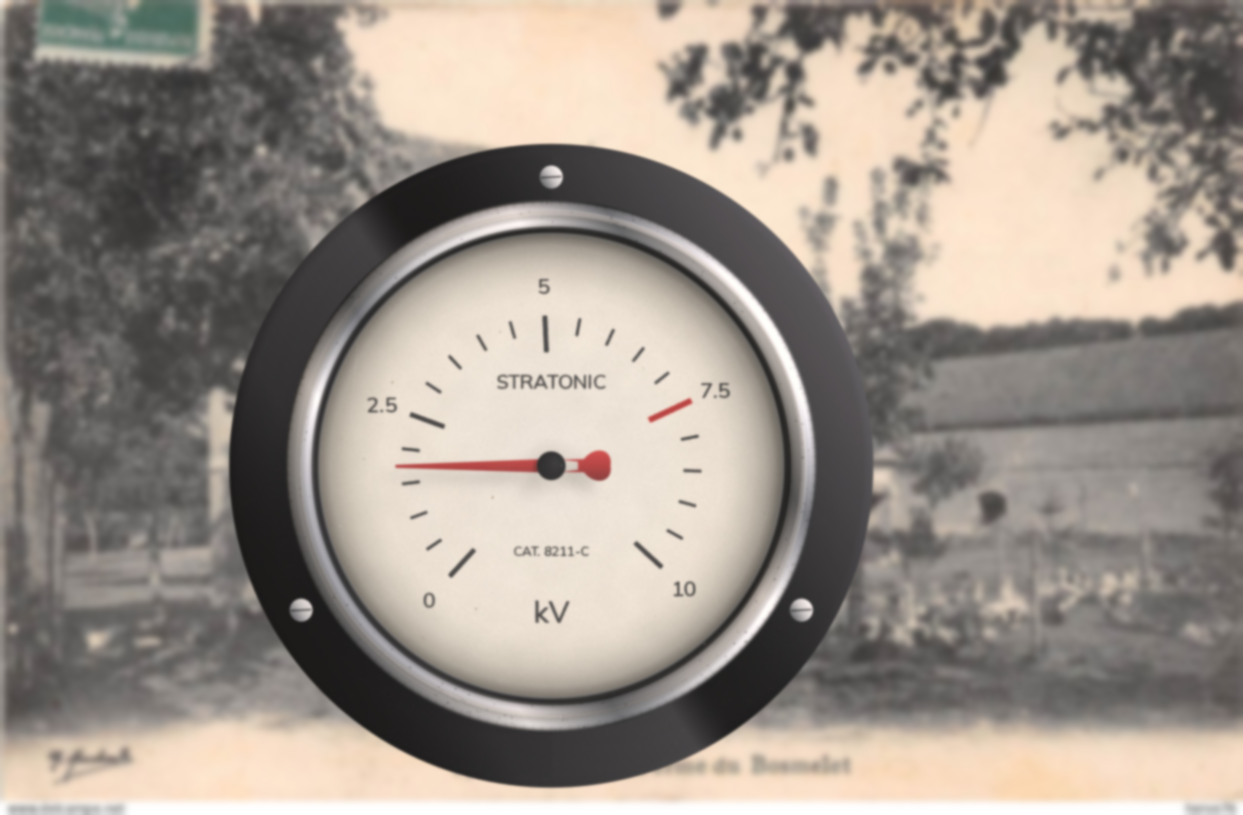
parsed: 1.75 kV
